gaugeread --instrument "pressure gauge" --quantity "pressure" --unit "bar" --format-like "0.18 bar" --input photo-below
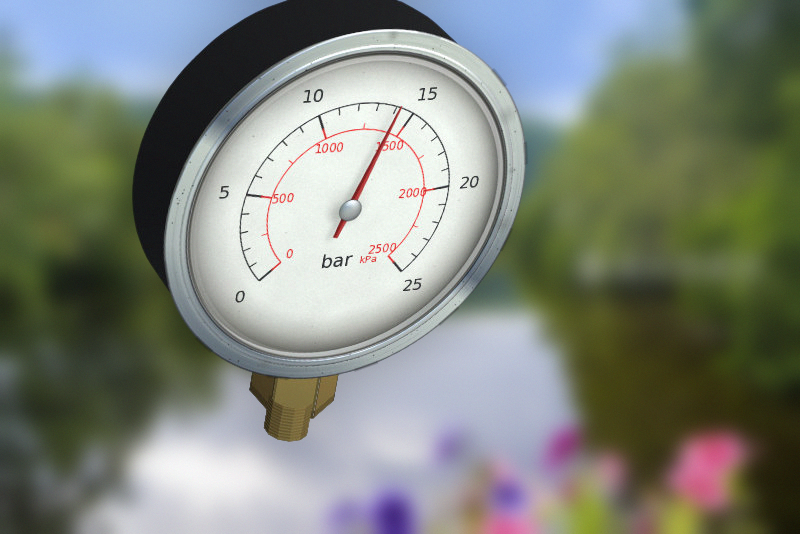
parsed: 14 bar
